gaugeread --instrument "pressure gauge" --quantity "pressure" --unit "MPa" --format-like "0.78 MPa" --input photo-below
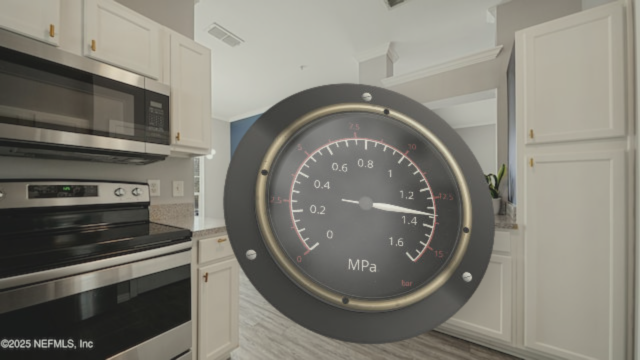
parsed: 1.35 MPa
